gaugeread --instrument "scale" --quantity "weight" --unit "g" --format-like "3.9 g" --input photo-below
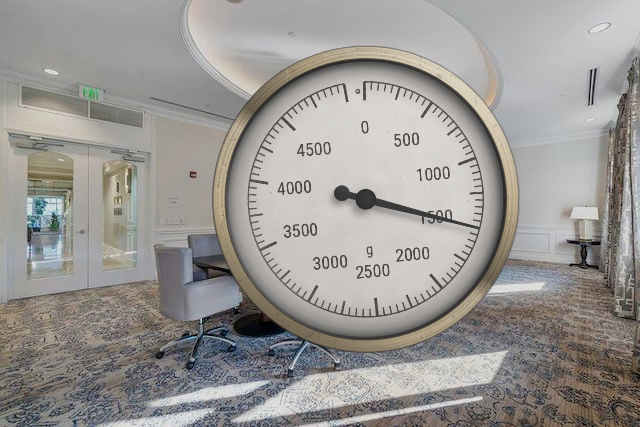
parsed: 1500 g
